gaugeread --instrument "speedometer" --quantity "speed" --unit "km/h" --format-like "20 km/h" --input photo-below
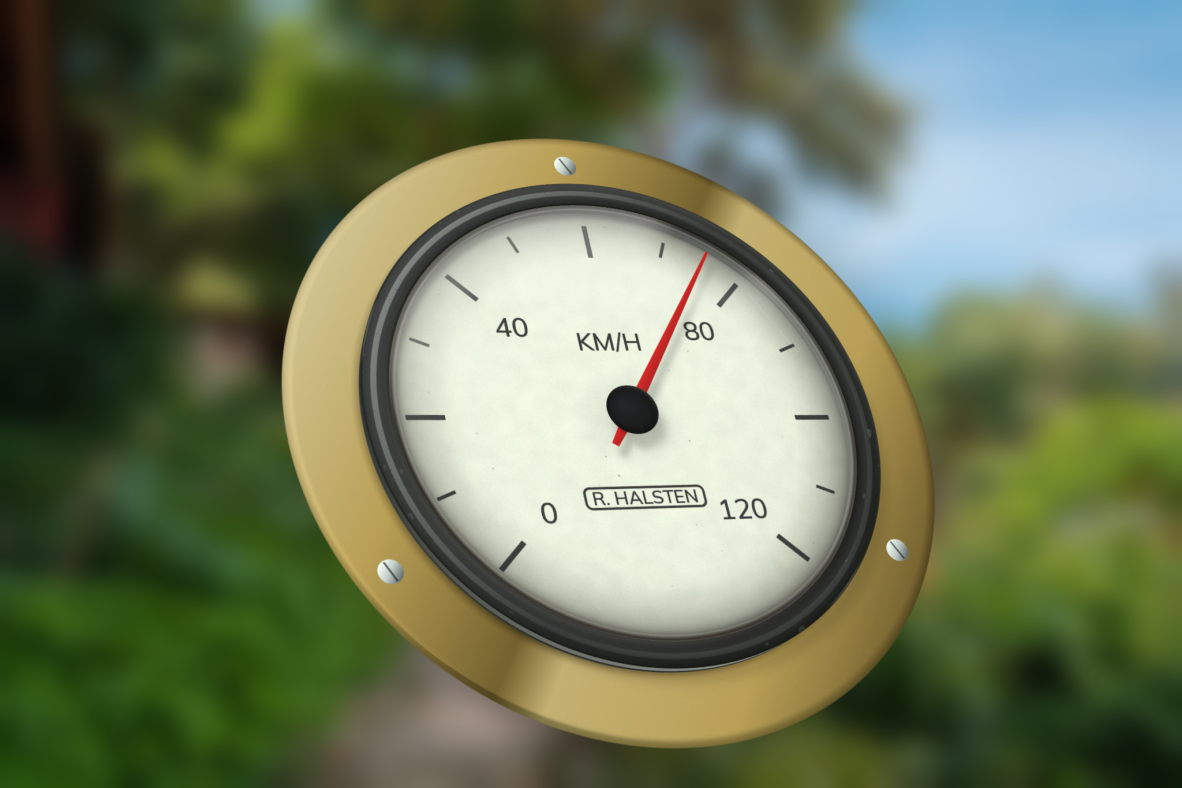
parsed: 75 km/h
